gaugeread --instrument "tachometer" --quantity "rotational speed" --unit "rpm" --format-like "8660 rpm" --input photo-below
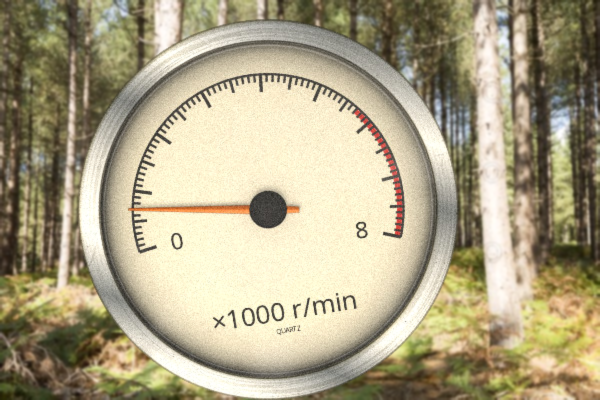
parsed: 700 rpm
